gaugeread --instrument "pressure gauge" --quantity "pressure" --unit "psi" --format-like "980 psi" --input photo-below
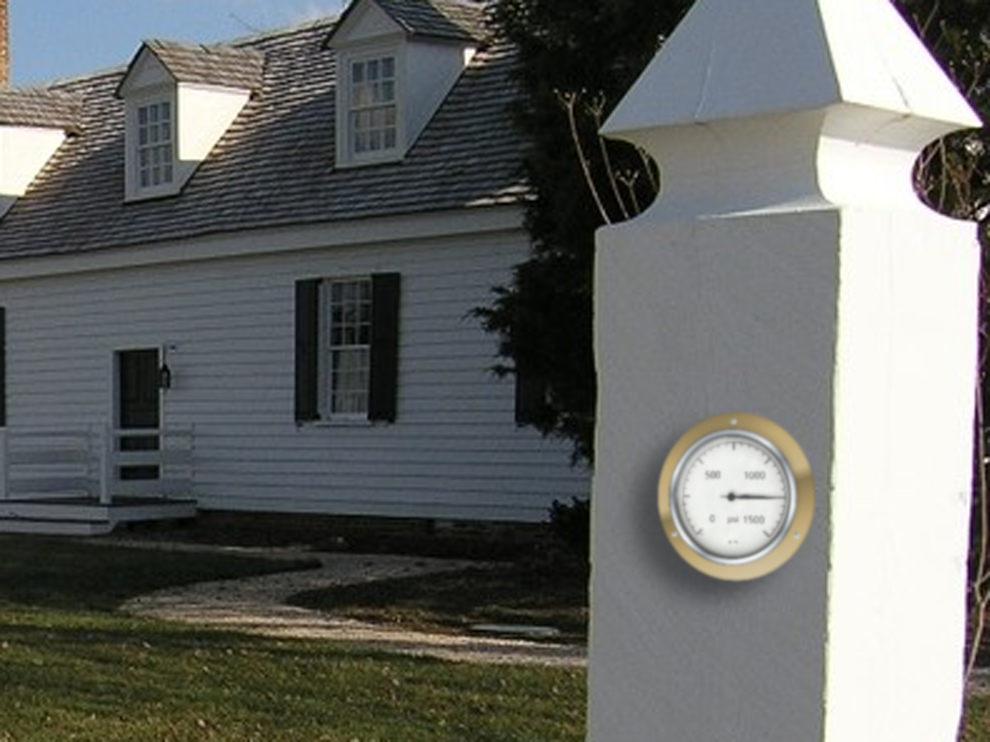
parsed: 1250 psi
